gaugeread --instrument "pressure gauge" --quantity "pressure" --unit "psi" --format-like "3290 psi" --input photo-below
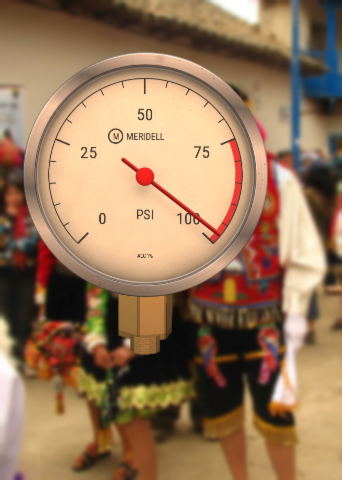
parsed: 97.5 psi
